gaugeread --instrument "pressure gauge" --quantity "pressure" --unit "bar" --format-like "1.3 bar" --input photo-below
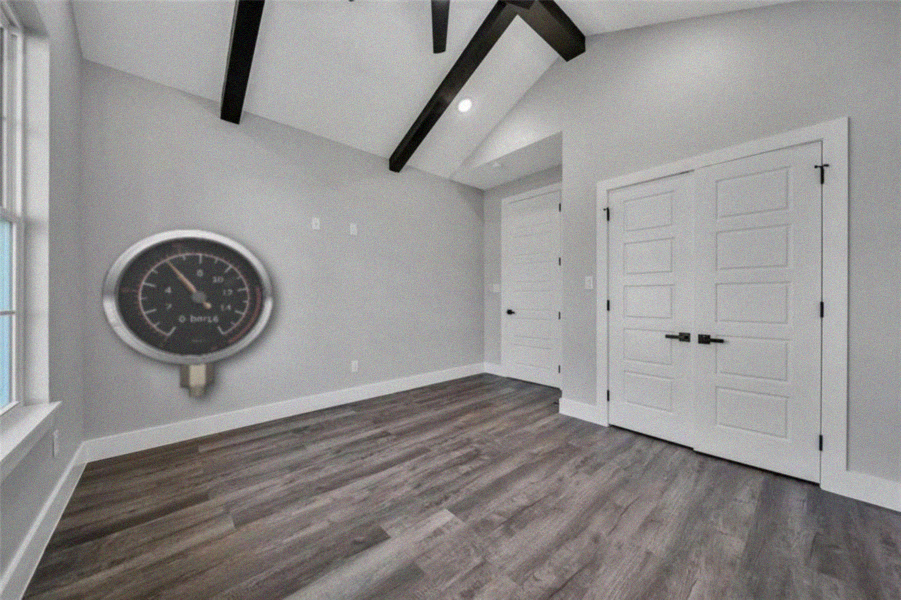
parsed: 6 bar
